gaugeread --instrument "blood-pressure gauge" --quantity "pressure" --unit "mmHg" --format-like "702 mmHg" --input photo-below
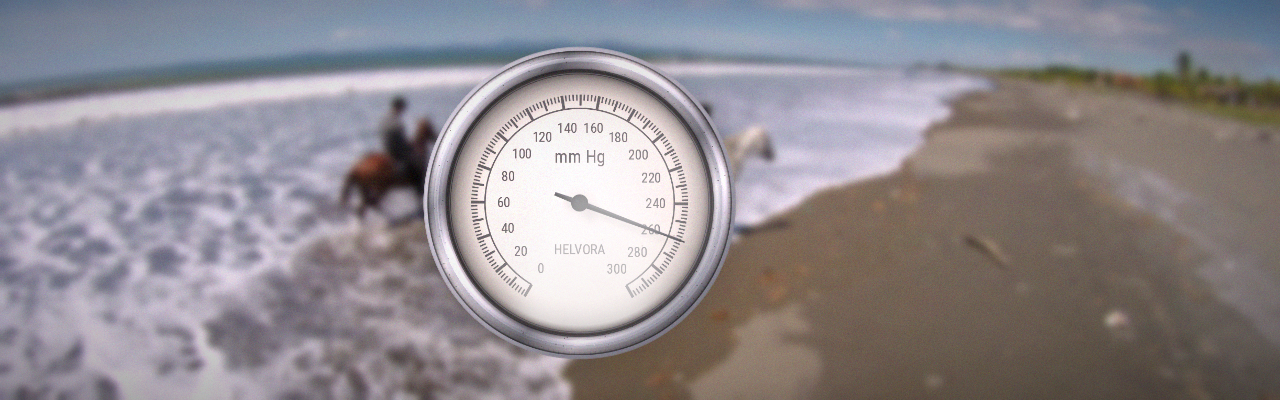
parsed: 260 mmHg
